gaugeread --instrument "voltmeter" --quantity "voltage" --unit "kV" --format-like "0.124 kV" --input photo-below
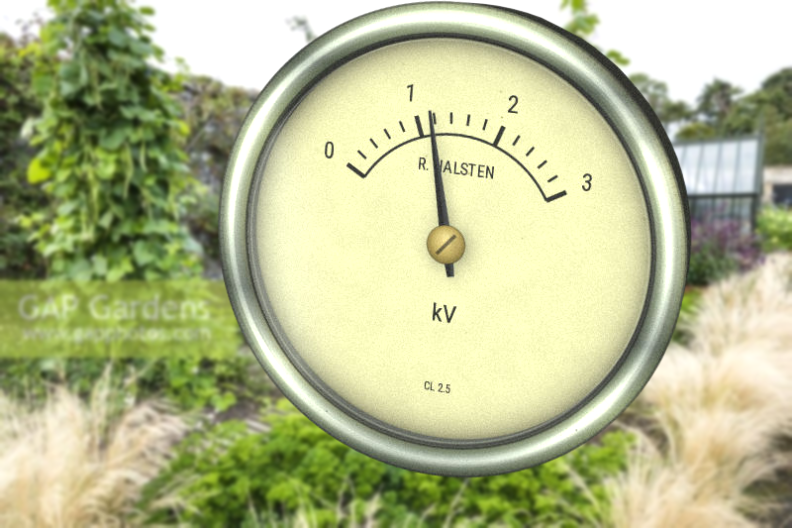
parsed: 1.2 kV
